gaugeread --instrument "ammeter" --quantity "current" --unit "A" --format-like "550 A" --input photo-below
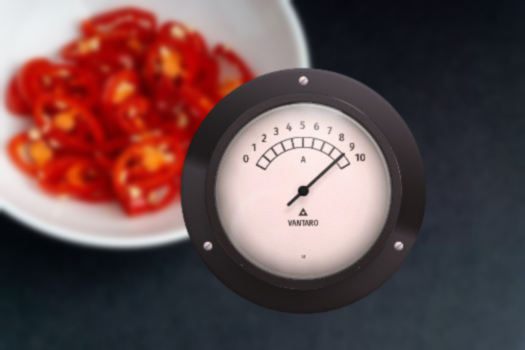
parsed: 9 A
